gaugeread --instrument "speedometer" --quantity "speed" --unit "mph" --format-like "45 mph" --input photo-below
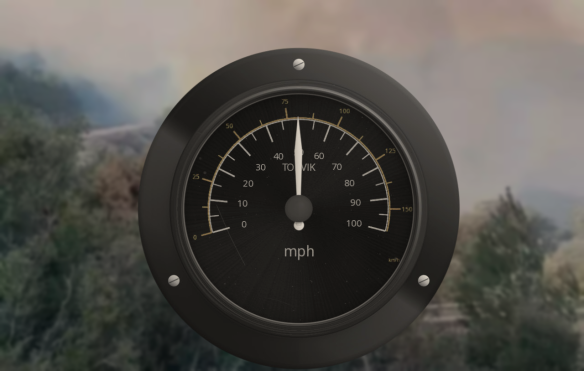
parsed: 50 mph
